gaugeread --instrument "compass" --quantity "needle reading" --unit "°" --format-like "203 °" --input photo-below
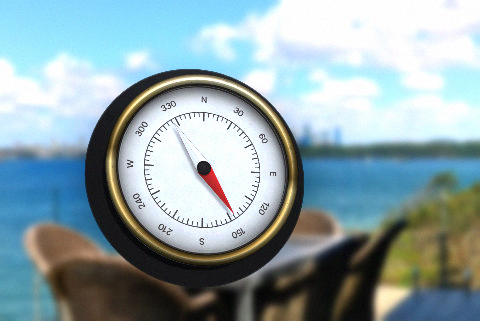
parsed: 145 °
